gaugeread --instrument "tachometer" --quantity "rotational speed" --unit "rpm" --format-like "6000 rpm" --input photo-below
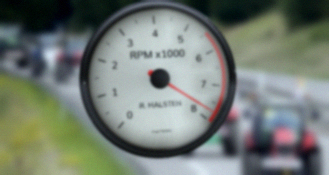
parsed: 7750 rpm
